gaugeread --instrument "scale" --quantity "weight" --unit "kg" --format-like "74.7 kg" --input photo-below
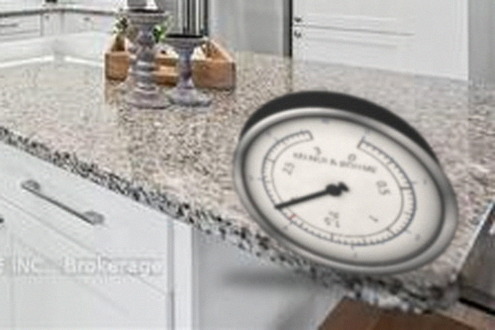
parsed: 2 kg
